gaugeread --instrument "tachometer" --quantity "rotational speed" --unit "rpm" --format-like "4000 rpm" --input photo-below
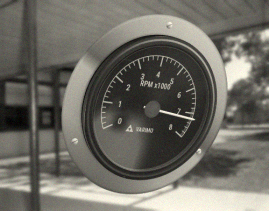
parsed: 7200 rpm
